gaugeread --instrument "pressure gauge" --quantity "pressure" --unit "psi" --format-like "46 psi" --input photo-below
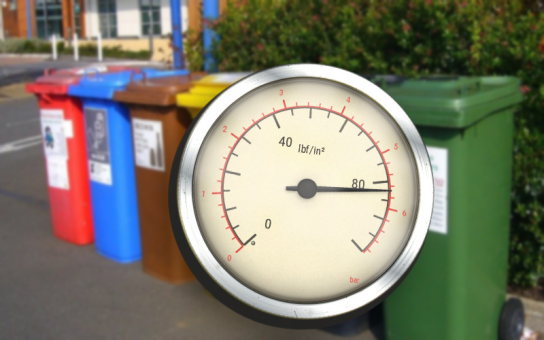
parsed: 82.5 psi
